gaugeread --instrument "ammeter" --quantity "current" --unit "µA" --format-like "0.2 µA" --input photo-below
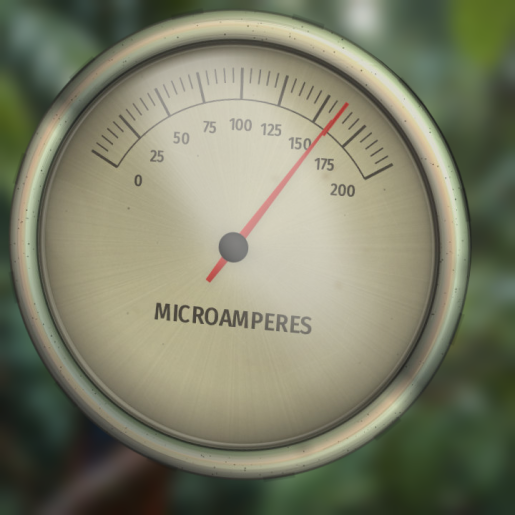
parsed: 160 µA
